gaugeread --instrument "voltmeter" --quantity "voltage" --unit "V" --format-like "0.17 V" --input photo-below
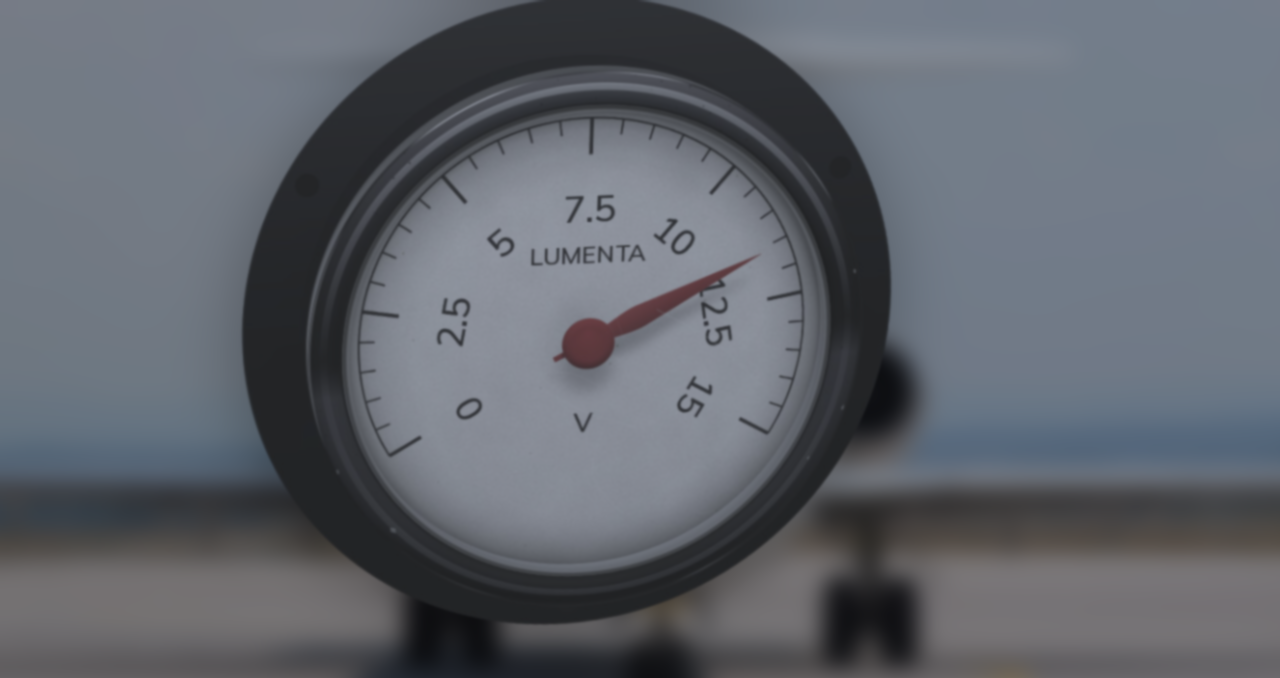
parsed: 11.5 V
